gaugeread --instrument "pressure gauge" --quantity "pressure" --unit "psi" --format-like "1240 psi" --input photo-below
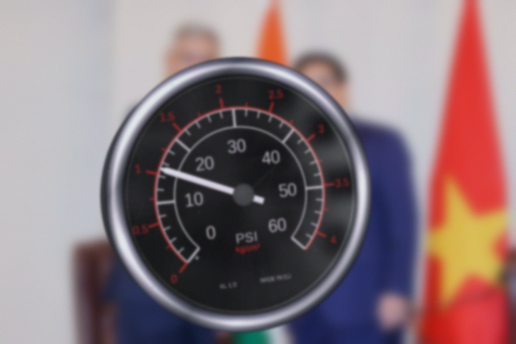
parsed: 15 psi
